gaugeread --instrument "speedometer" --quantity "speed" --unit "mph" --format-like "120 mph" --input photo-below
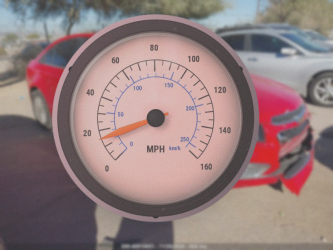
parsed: 15 mph
